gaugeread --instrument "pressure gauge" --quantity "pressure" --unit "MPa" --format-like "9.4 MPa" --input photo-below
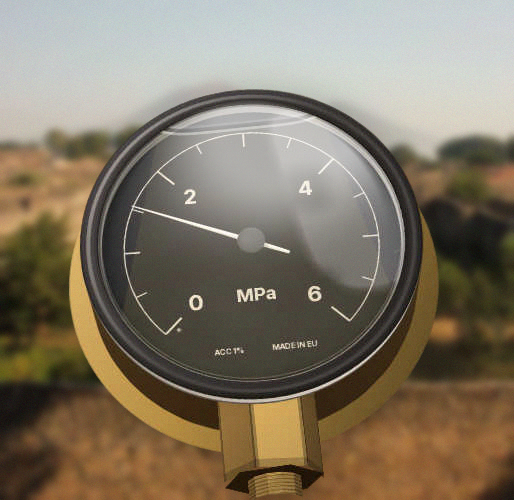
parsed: 1.5 MPa
